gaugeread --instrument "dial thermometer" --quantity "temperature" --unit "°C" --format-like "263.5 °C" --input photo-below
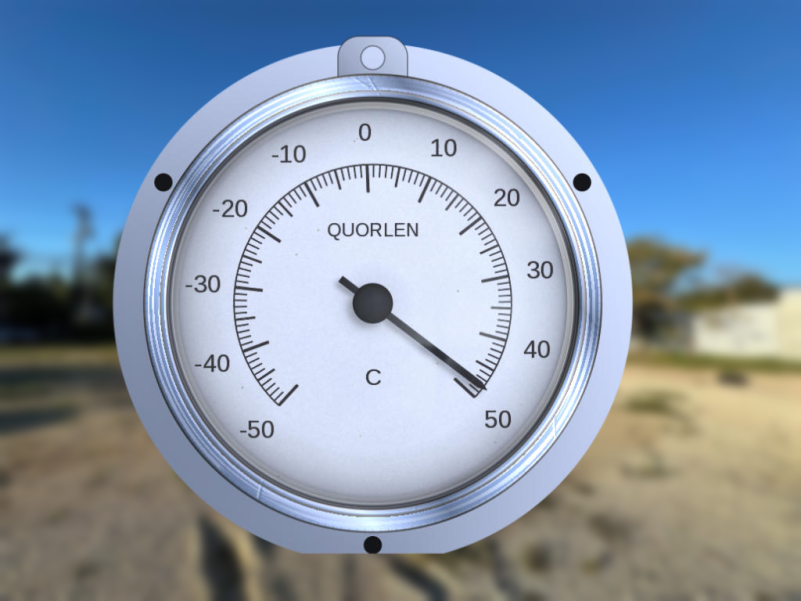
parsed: 48 °C
